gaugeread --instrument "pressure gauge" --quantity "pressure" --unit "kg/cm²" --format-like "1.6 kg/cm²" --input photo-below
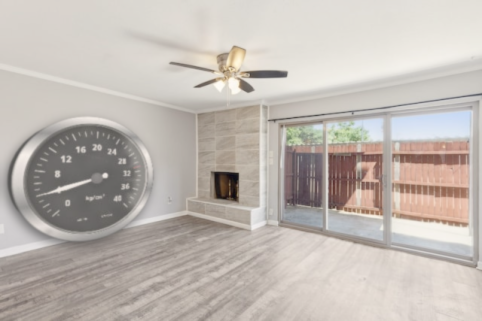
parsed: 4 kg/cm²
